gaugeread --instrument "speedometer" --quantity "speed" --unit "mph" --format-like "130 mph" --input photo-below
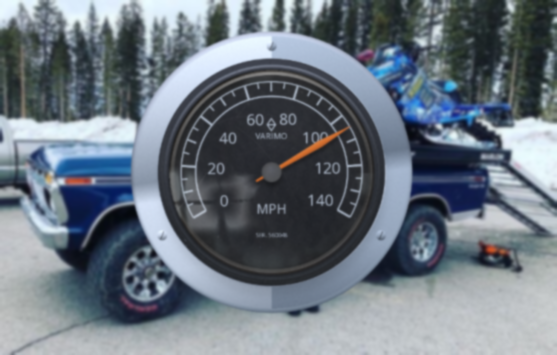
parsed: 105 mph
